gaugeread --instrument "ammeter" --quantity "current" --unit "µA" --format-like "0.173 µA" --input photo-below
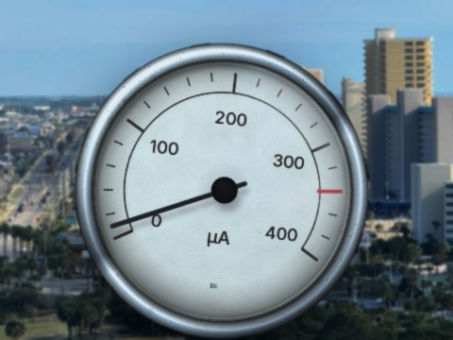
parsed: 10 µA
